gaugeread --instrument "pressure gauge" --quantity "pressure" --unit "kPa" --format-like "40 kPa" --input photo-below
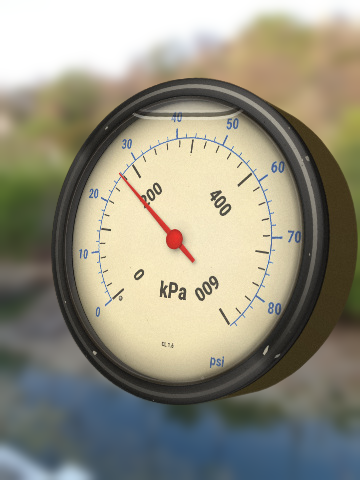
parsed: 180 kPa
